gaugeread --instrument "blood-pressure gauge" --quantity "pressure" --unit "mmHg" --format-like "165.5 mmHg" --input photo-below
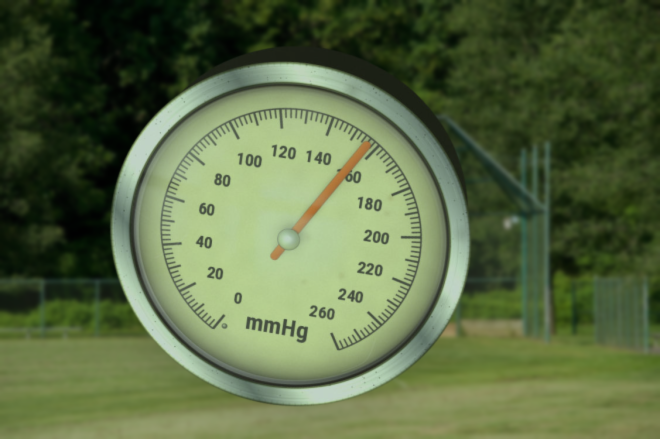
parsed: 156 mmHg
